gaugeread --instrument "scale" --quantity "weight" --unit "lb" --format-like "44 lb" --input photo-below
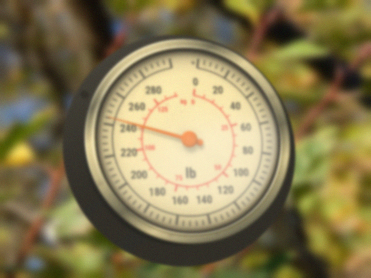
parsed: 244 lb
